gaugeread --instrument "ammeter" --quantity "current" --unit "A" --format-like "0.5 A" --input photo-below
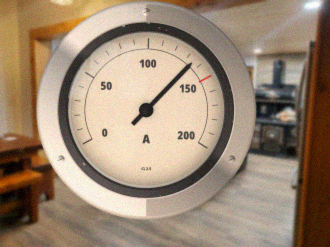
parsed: 135 A
